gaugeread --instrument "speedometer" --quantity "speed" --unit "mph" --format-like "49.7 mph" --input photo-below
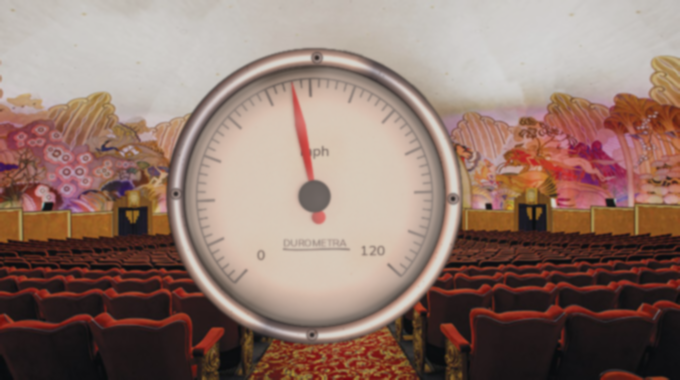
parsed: 56 mph
